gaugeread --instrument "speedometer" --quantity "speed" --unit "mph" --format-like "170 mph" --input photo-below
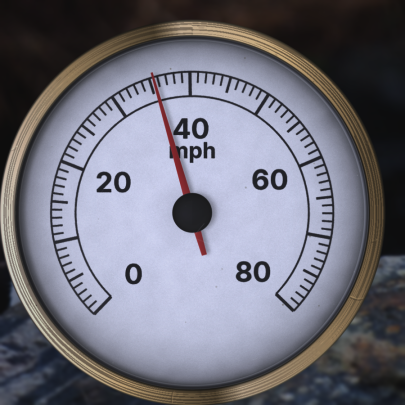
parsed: 35.5 mph
